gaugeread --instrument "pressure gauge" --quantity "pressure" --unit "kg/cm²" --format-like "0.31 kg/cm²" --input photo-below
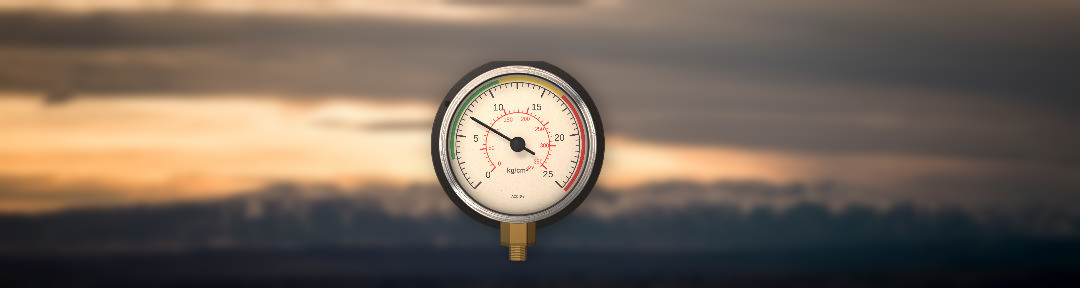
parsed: 7 kg/cm²
